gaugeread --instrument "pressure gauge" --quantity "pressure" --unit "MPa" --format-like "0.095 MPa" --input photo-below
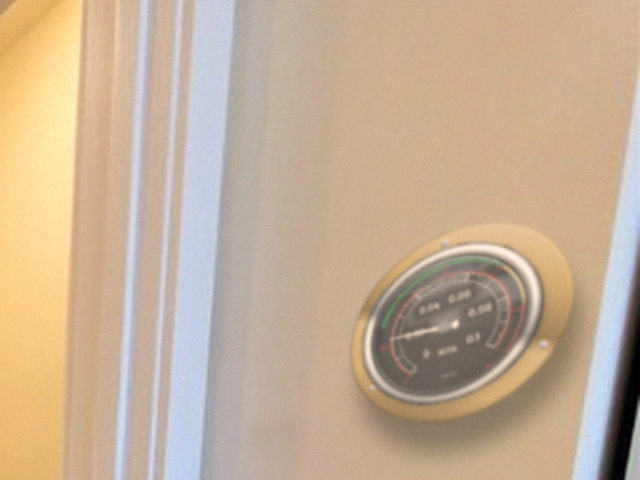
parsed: 0.02 MPa
